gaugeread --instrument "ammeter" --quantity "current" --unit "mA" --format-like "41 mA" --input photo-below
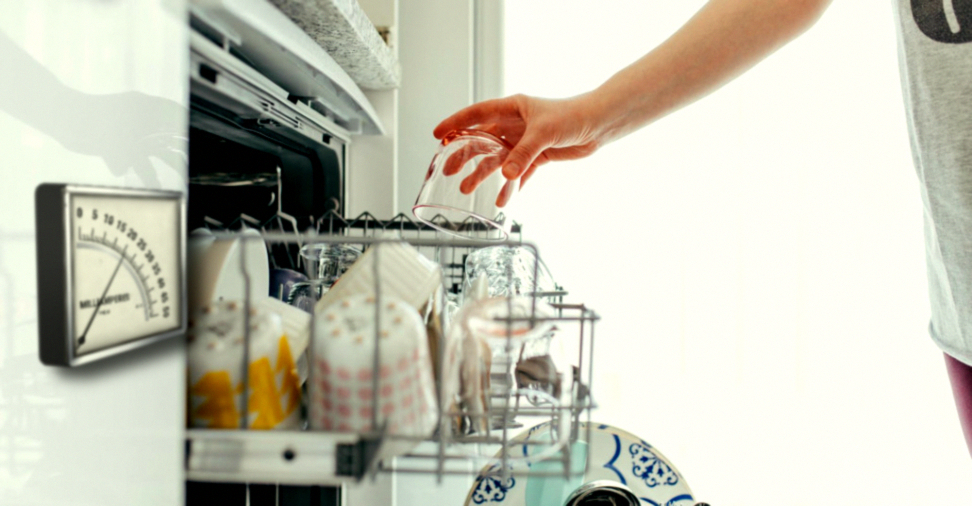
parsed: 20 mA
